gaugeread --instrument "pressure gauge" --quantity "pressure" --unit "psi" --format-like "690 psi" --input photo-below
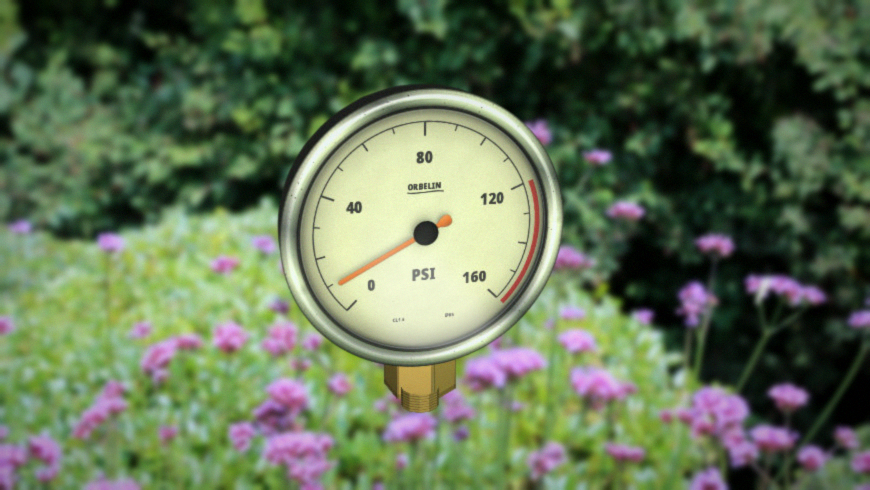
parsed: 10 psi
